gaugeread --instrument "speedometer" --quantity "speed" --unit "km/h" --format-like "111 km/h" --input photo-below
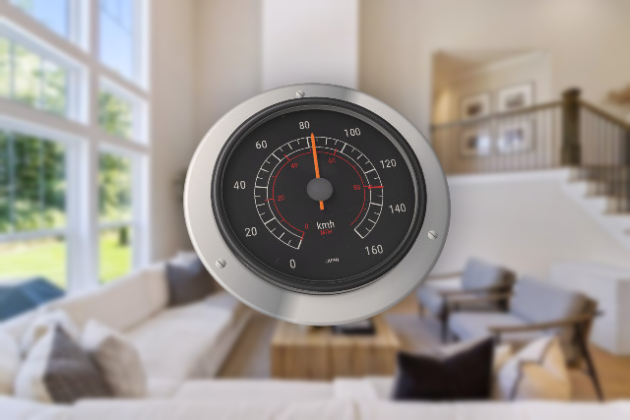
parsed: 82.5 km/h
